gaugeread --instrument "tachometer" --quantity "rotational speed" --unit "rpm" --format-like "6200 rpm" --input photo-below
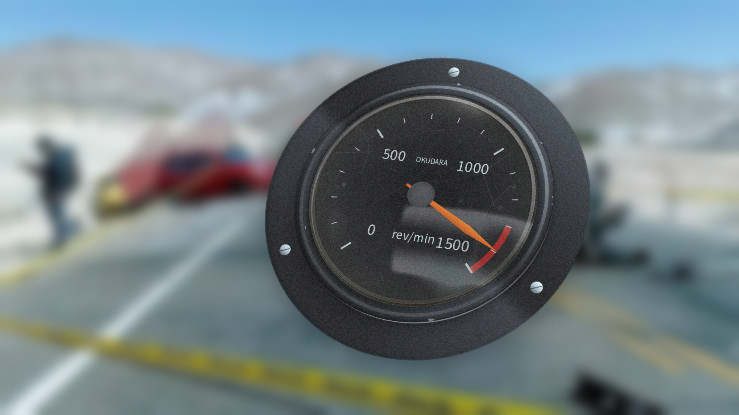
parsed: 1400 rpm
